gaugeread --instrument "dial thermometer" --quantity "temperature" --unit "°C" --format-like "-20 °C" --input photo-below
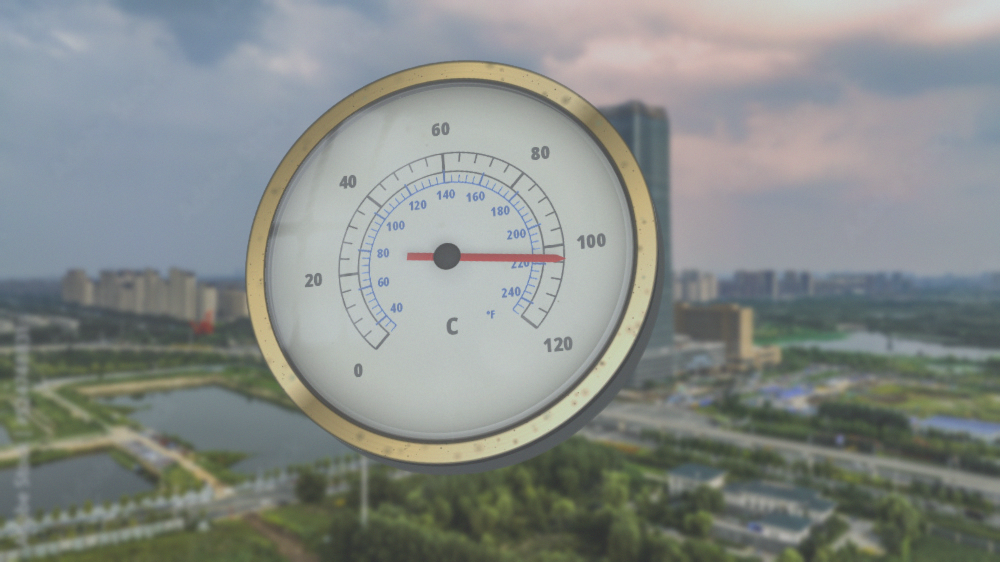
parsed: 104 °C
